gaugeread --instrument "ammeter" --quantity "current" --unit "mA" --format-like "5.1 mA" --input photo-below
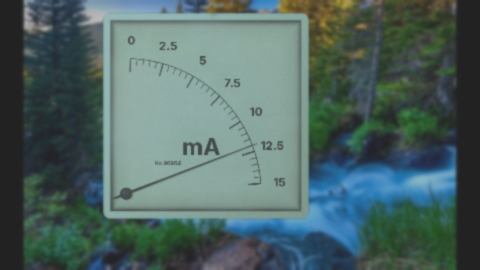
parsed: 12 mA
